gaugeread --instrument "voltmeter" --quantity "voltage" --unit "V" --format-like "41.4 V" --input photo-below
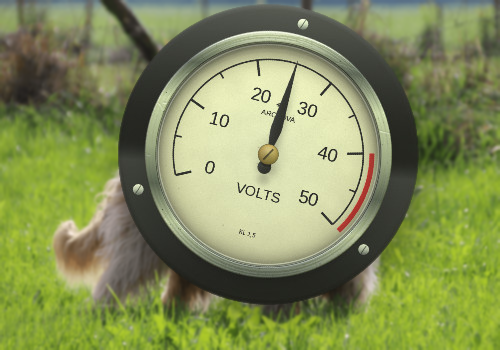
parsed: 25 V
